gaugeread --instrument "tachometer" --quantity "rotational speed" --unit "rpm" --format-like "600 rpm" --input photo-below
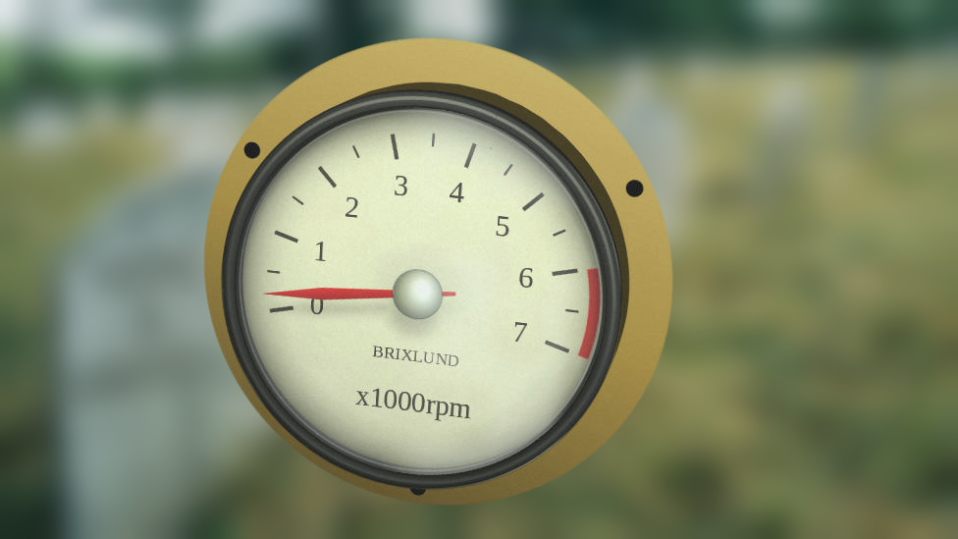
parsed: 250 rpm
